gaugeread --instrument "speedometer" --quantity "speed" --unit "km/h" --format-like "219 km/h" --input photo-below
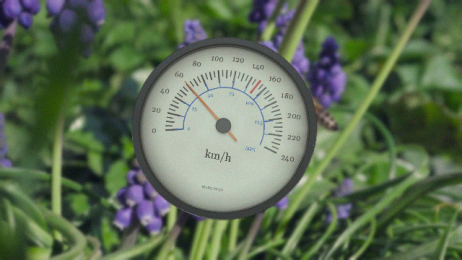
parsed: 60 km/h
